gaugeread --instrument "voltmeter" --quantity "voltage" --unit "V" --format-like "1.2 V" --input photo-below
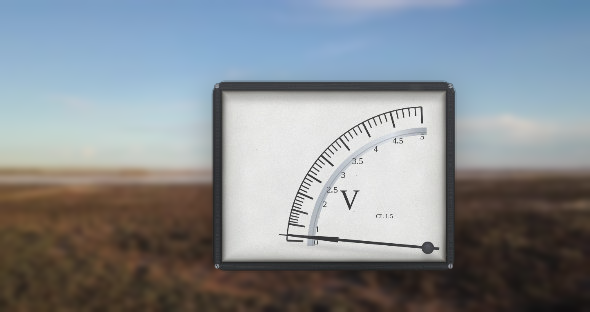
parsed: 0.5 V
